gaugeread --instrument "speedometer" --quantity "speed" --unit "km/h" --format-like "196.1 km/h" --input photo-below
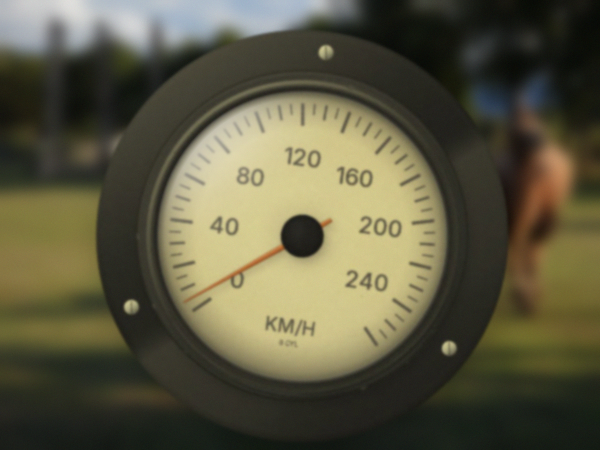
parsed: 5 km/h
